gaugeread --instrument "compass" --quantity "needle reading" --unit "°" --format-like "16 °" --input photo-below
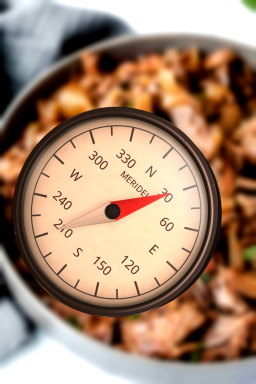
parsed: 30 °
